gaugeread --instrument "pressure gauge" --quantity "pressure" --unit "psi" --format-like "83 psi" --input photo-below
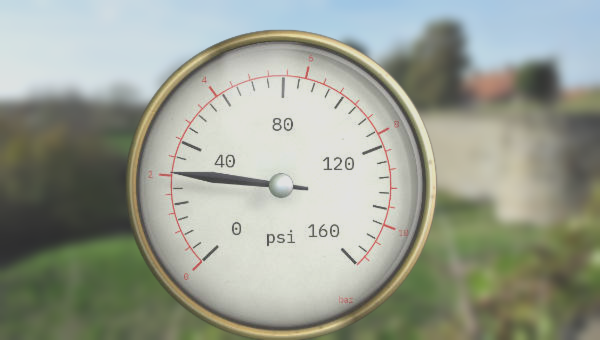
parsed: 30 psi
